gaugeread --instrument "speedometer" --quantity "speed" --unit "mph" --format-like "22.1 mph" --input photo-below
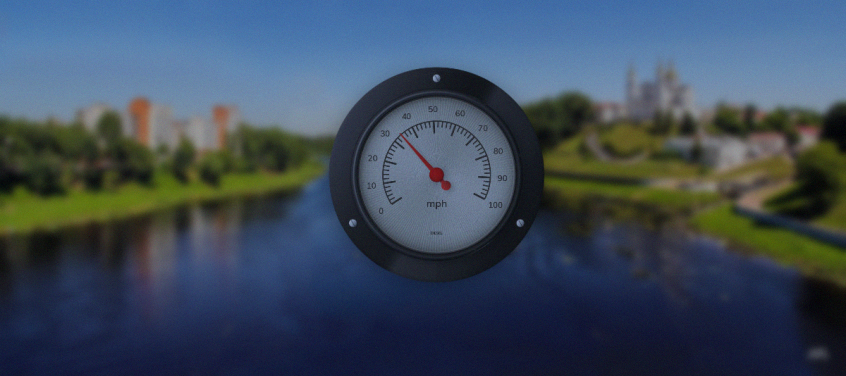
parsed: 34 mph
